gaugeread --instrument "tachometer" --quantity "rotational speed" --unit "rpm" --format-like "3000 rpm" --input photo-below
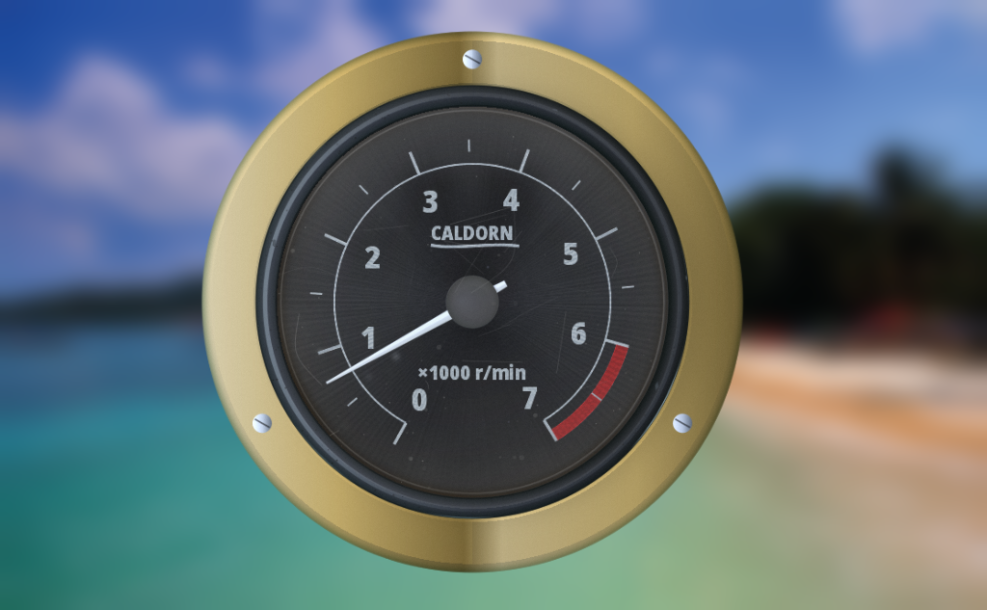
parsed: 750 rpm
